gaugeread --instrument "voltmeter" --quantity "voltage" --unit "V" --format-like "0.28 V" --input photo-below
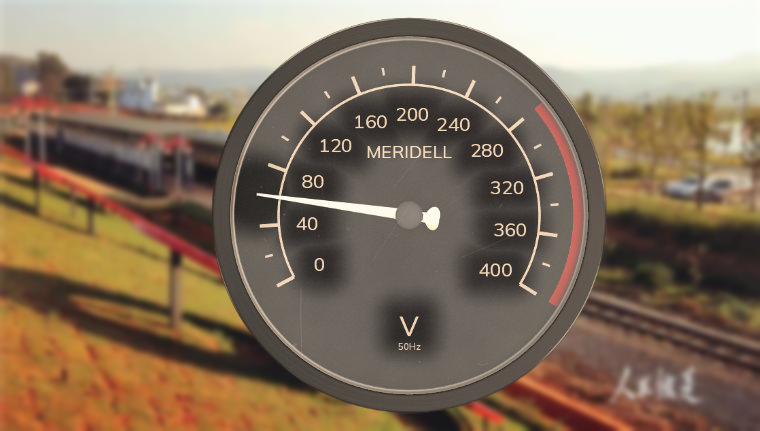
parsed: 60 V
